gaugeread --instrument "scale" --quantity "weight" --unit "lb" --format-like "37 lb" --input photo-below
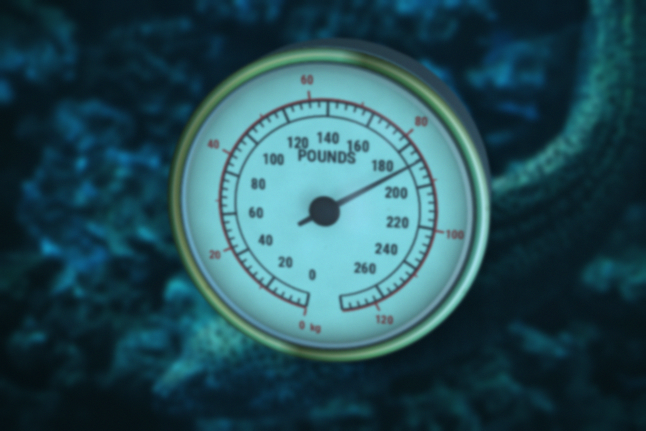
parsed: 188 lb
